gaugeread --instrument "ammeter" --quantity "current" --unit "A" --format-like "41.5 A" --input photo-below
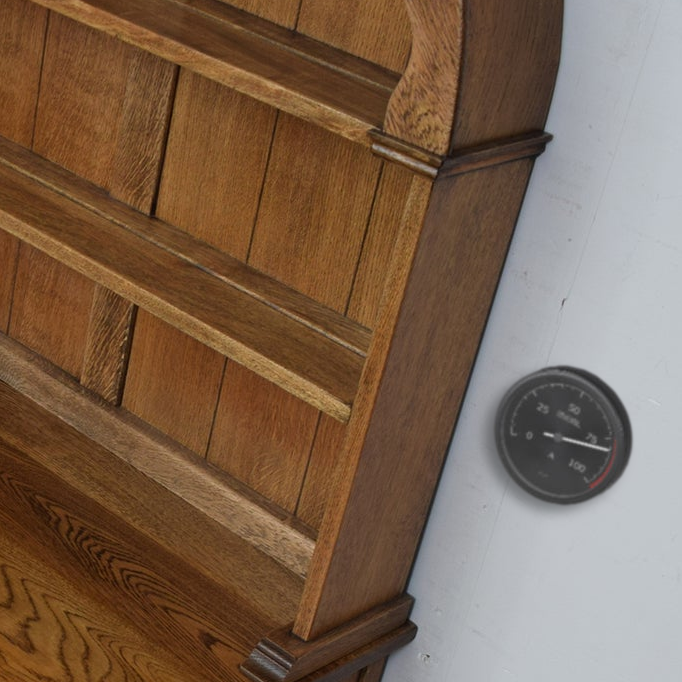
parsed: 80 A
